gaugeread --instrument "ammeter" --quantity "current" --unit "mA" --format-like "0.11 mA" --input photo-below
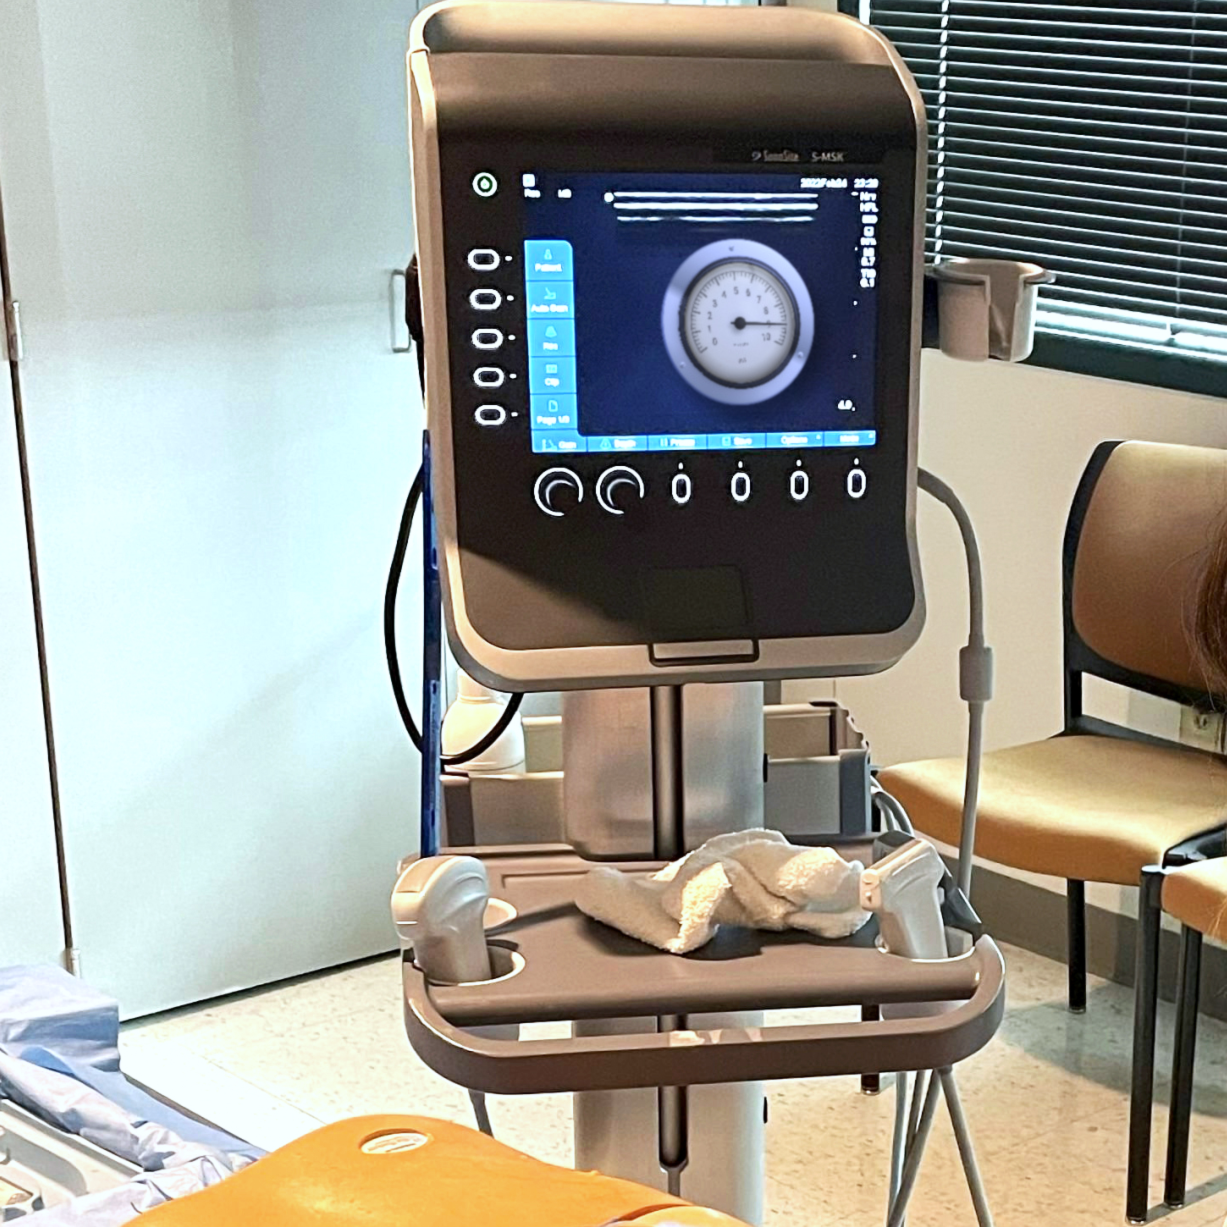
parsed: 9 mA
